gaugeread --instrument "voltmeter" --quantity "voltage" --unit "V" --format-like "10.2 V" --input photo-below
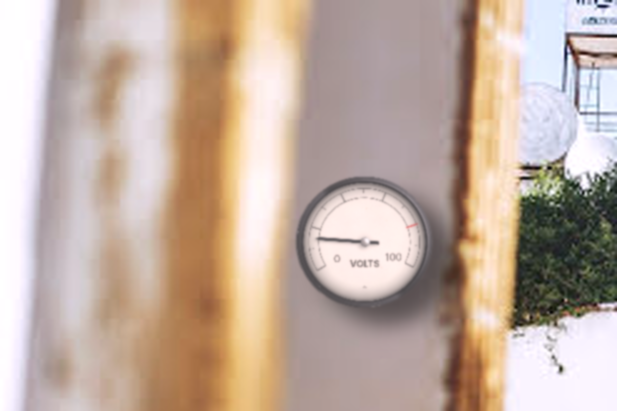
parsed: 15 V
